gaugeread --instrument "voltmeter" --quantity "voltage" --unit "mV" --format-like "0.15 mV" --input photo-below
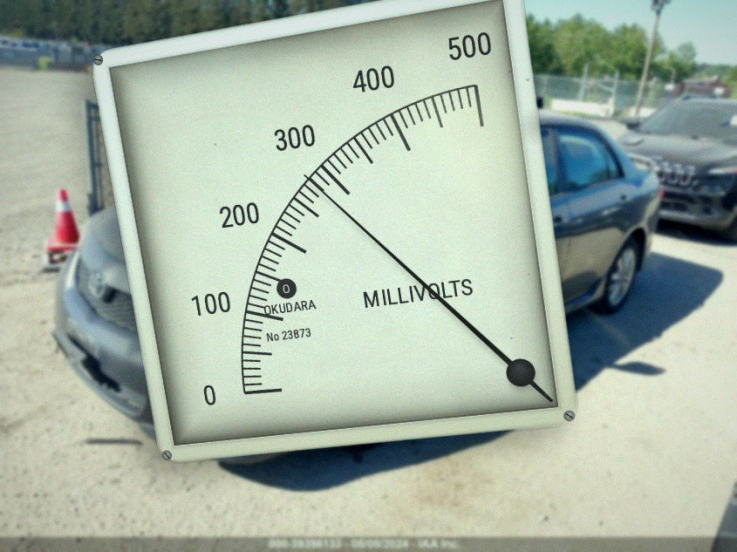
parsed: 280 mV
